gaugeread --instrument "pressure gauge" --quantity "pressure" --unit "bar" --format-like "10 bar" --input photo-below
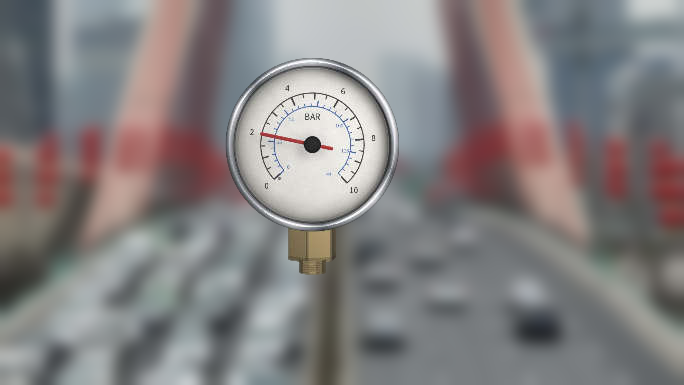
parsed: 2 bar
